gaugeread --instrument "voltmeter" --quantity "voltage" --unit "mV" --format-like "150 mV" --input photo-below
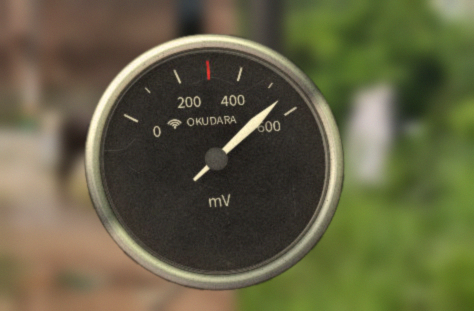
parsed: 550 mV
